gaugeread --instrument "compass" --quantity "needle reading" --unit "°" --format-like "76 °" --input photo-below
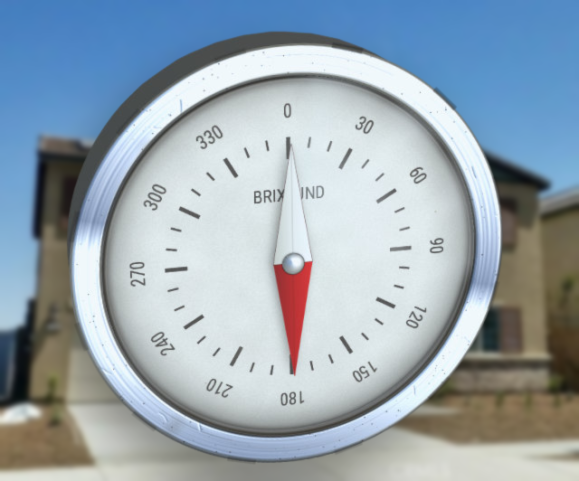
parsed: 180 °
